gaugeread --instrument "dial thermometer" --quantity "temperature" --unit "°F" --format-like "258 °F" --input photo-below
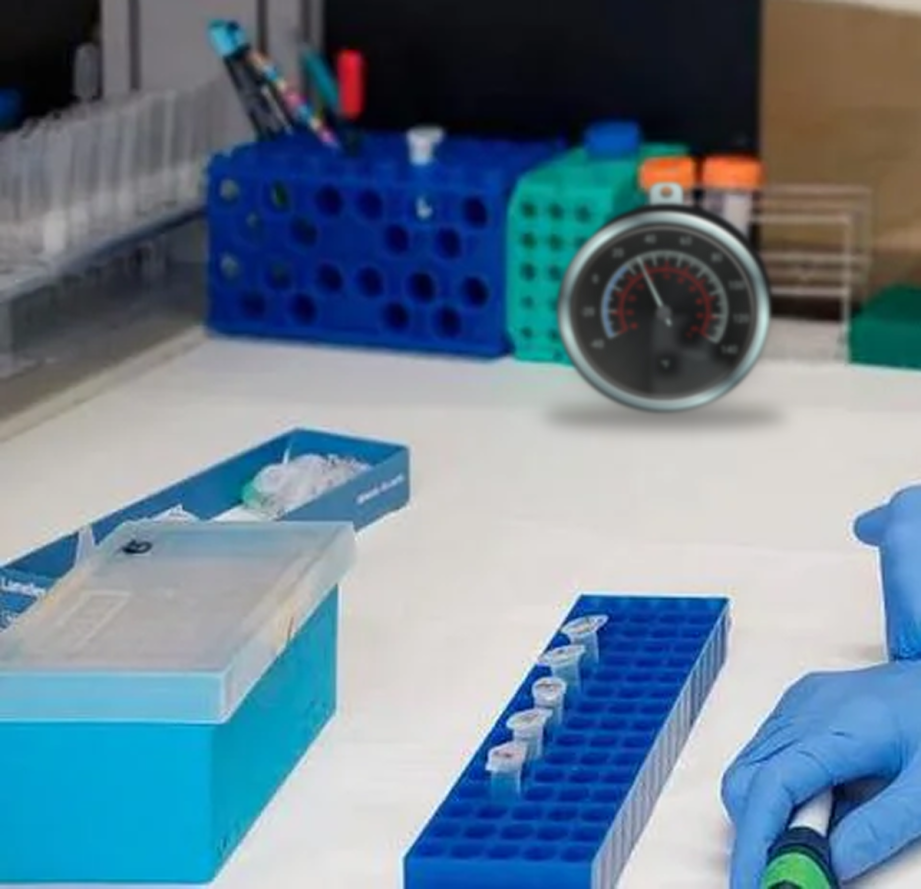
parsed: 30 °F
